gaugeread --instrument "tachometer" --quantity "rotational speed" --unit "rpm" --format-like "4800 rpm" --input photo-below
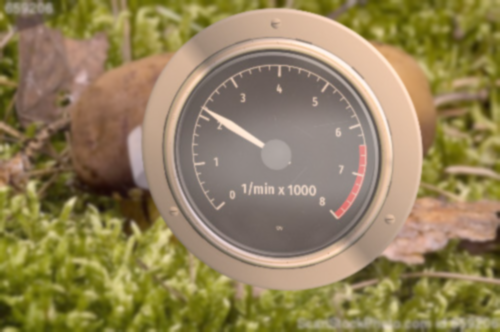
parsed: 2200 rpm
